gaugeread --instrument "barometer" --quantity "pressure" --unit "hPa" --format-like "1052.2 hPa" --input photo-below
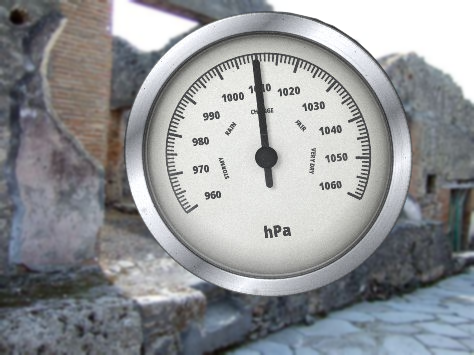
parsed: 1010 hPa
